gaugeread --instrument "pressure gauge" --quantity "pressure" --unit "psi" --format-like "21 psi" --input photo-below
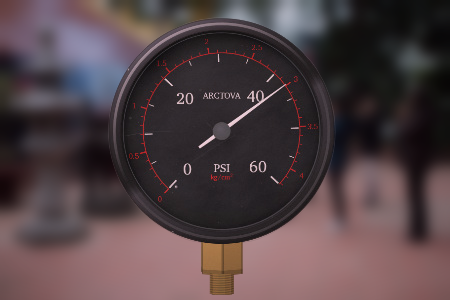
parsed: 42.5 psi
